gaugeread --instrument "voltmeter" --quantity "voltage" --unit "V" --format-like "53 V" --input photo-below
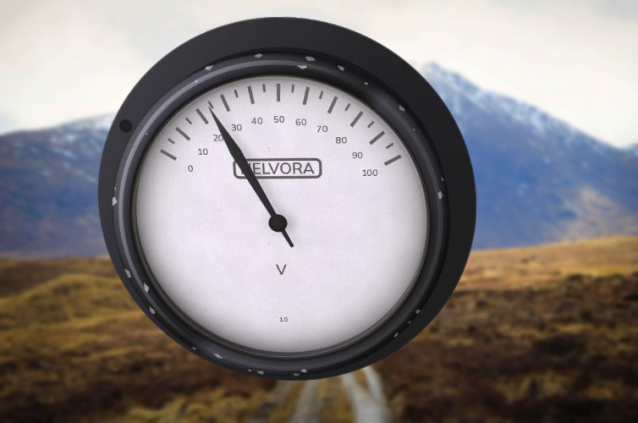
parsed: 25 V
